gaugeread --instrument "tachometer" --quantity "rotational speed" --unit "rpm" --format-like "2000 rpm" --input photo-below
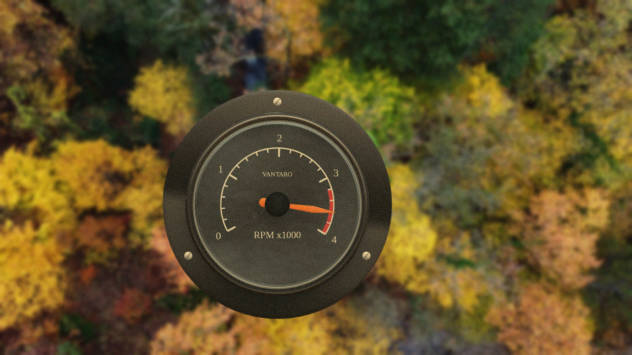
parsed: 3600 rpm
